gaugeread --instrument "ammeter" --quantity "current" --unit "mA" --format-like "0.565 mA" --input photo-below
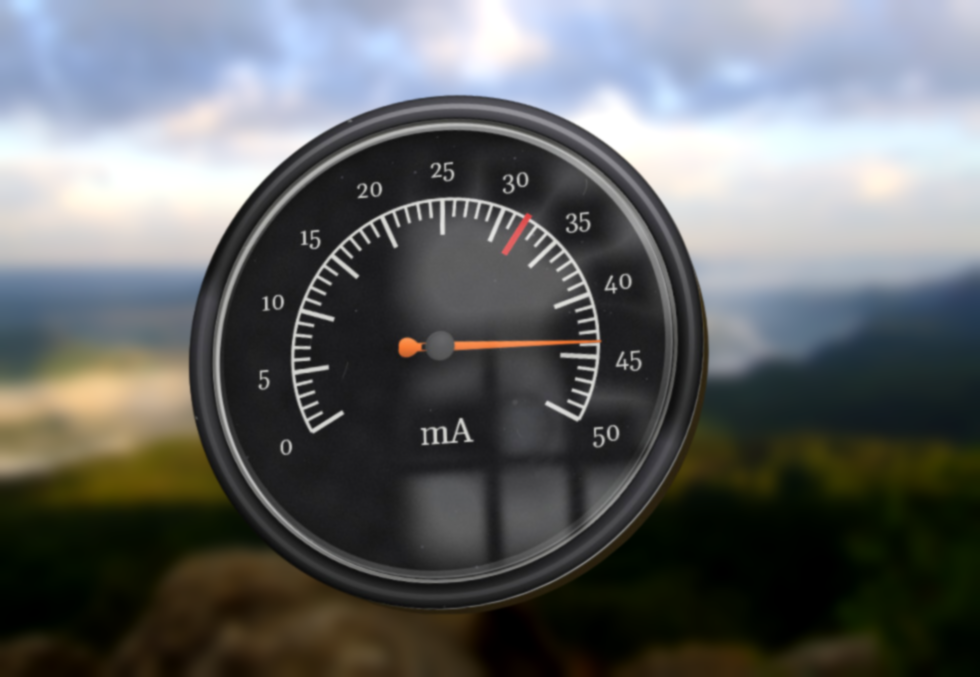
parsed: 44 mA
